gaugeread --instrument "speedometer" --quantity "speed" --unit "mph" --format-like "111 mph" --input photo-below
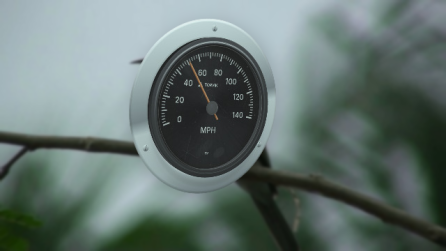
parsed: 50 mph
